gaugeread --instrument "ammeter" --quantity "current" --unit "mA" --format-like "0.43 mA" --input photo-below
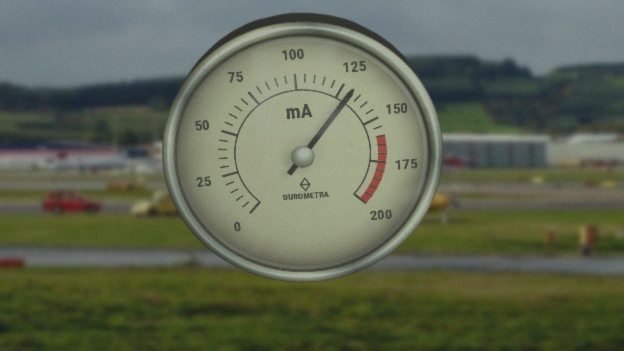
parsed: 130 mA
